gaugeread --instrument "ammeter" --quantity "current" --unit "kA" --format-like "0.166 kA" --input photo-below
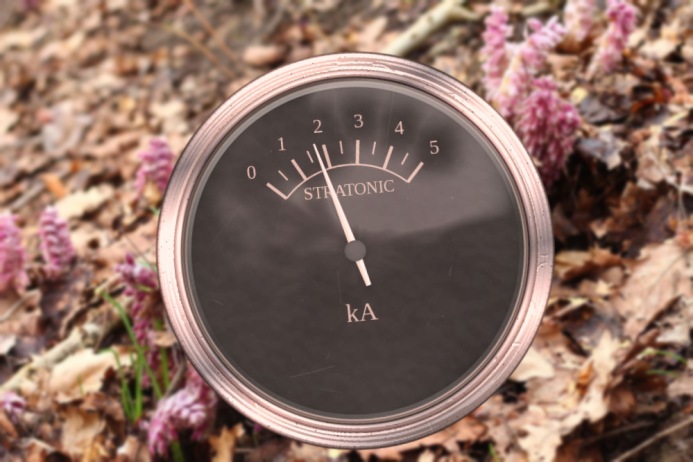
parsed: 1.75 kA
